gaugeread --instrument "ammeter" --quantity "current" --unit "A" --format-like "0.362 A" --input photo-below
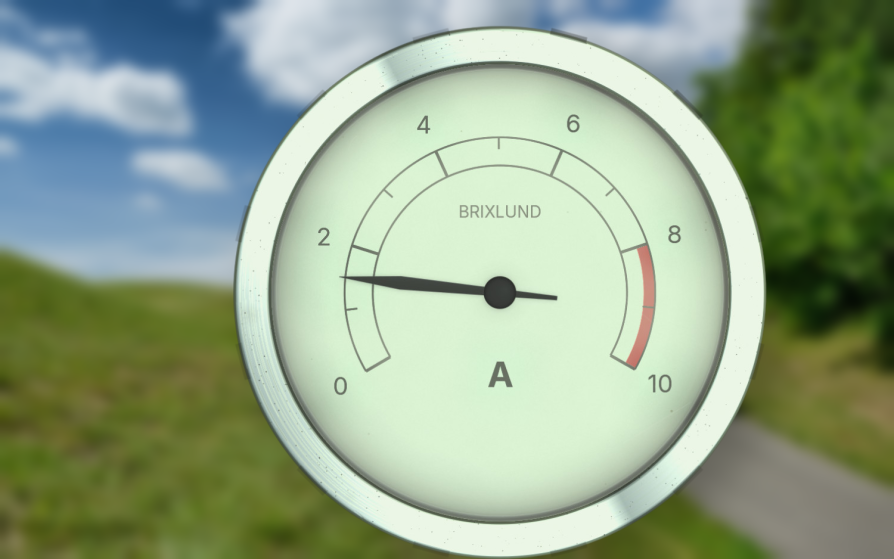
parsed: 1.5 A
